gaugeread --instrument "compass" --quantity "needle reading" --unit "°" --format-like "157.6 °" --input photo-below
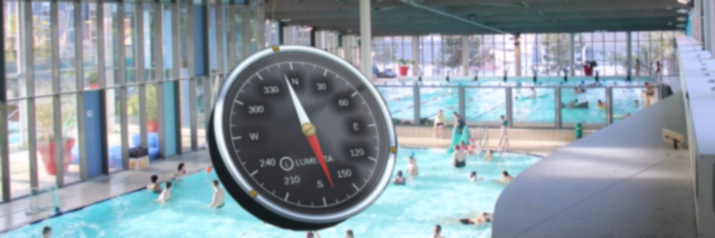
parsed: 170 °
